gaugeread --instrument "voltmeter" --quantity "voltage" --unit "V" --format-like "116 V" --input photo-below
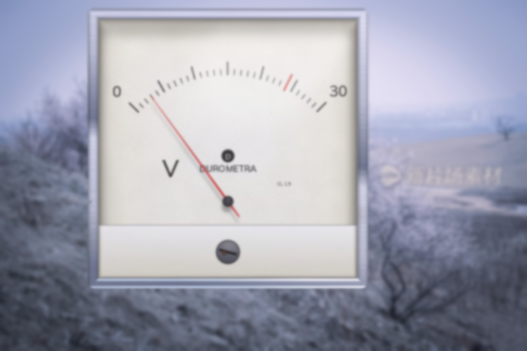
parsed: 3 V
